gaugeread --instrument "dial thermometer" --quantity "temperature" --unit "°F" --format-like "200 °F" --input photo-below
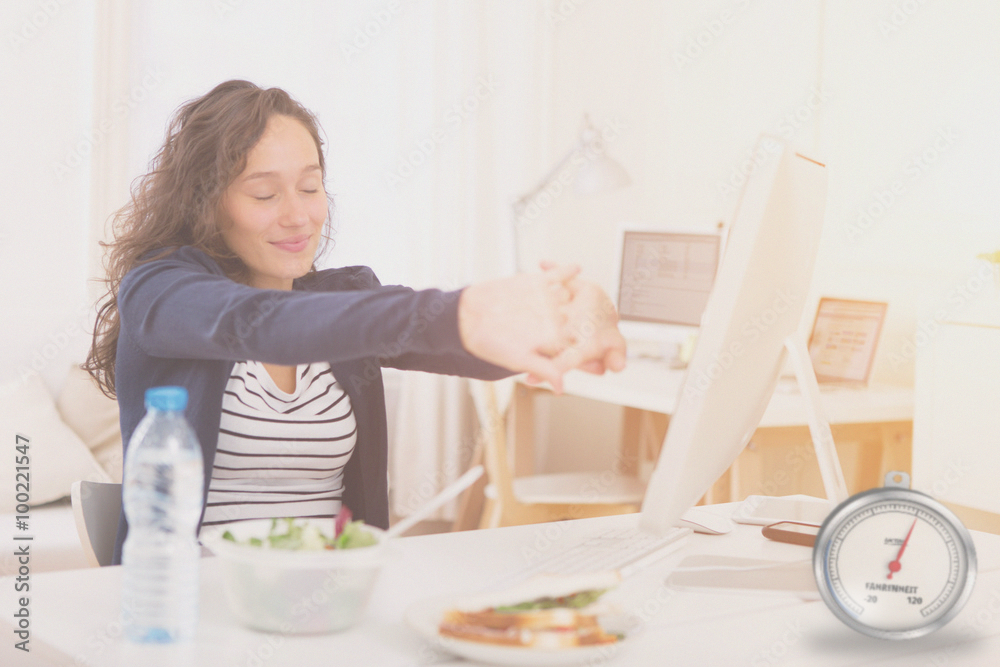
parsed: 60 °F
